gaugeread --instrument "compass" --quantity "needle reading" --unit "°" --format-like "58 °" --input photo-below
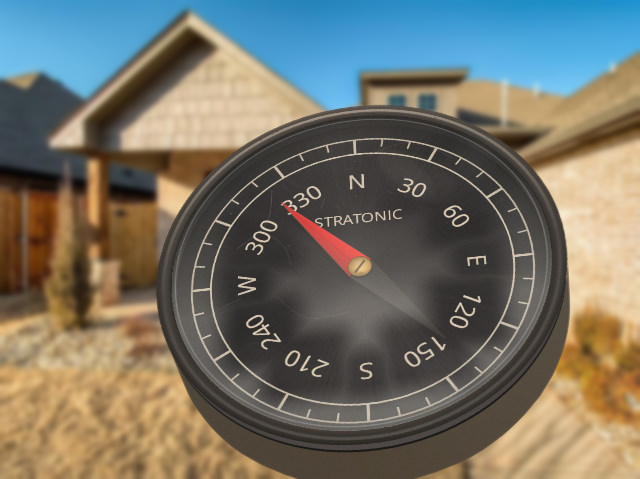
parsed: 320 °
